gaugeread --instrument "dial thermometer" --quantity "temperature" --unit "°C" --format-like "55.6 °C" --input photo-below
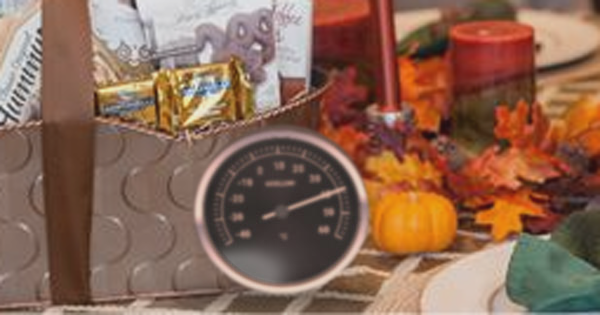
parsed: 40 °C
